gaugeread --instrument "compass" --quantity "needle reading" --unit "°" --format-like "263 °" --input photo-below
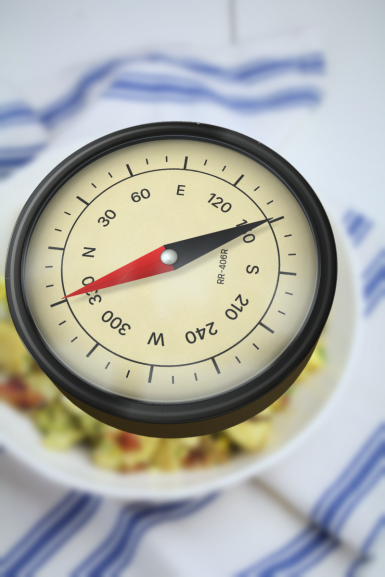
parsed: 330 °
